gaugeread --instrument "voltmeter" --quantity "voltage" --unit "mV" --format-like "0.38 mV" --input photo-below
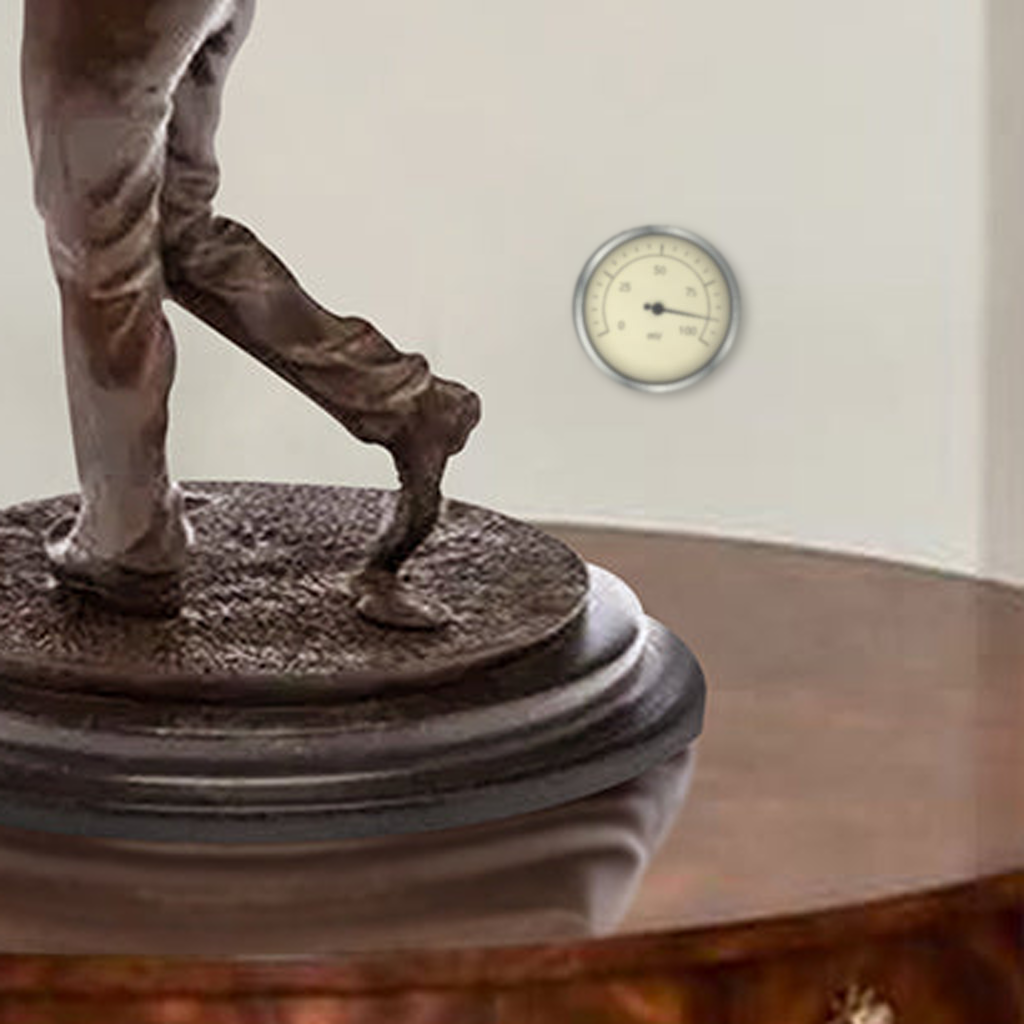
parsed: 90 mV
